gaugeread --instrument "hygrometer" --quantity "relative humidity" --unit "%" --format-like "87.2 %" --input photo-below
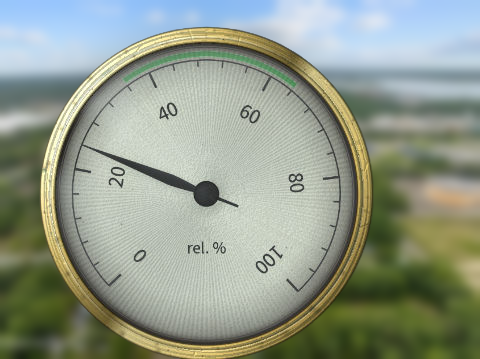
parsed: 24 %
